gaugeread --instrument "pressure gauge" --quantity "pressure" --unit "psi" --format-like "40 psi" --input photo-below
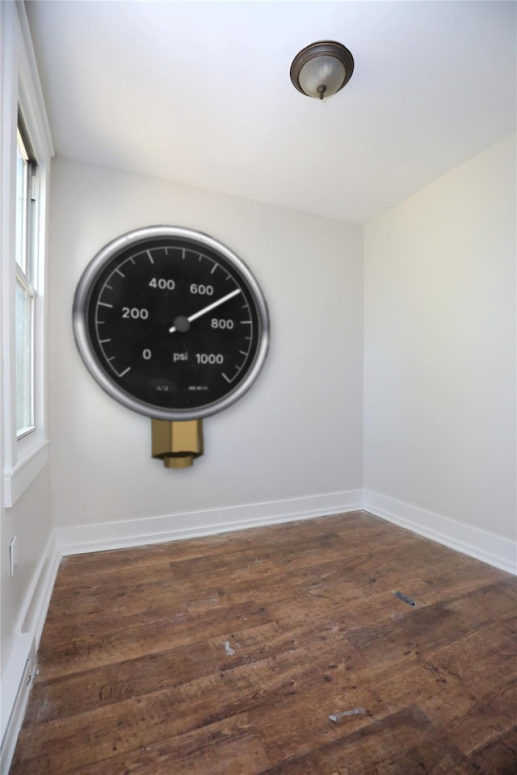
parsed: 700 psi
